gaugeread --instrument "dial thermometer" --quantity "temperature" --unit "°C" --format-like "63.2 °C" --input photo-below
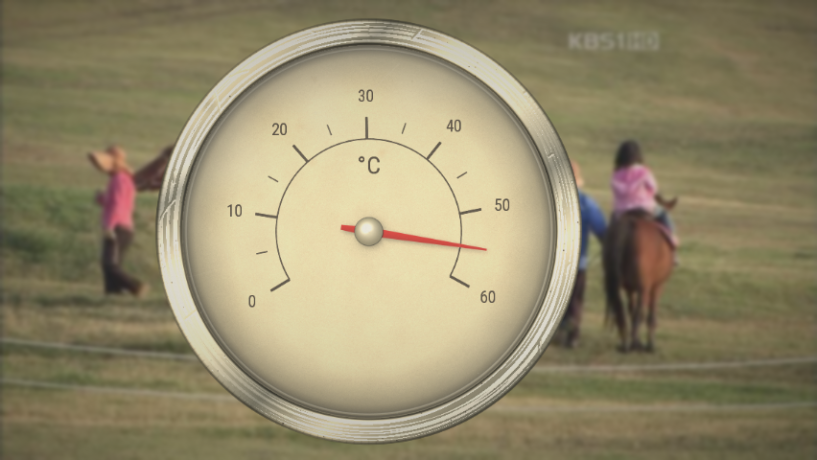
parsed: 55 °C
